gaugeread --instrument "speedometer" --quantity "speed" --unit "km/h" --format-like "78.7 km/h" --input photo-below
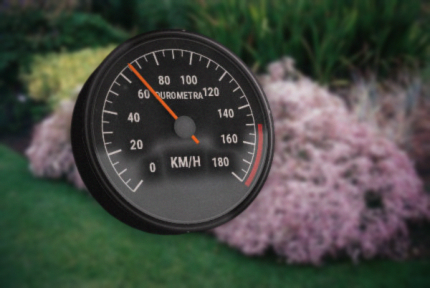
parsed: 65 km/h
